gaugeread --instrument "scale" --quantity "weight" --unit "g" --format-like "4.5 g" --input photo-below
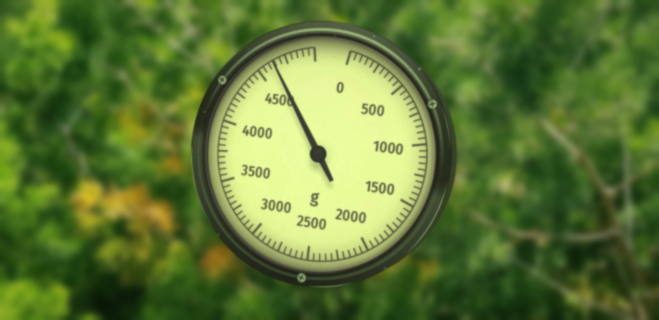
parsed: 4650 g
